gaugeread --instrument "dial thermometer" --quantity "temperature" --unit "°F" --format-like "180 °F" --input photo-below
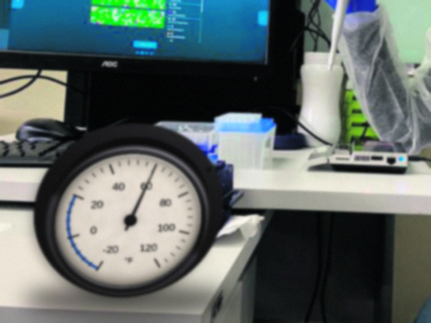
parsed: 60 °F
